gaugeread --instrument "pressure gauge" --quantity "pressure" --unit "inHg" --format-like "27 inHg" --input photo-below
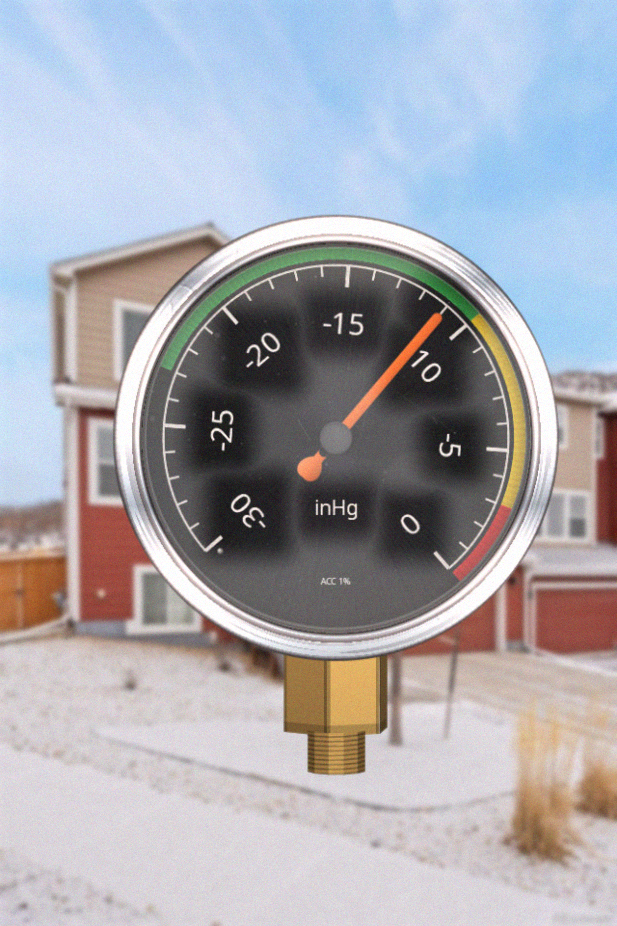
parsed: -11 inHg
